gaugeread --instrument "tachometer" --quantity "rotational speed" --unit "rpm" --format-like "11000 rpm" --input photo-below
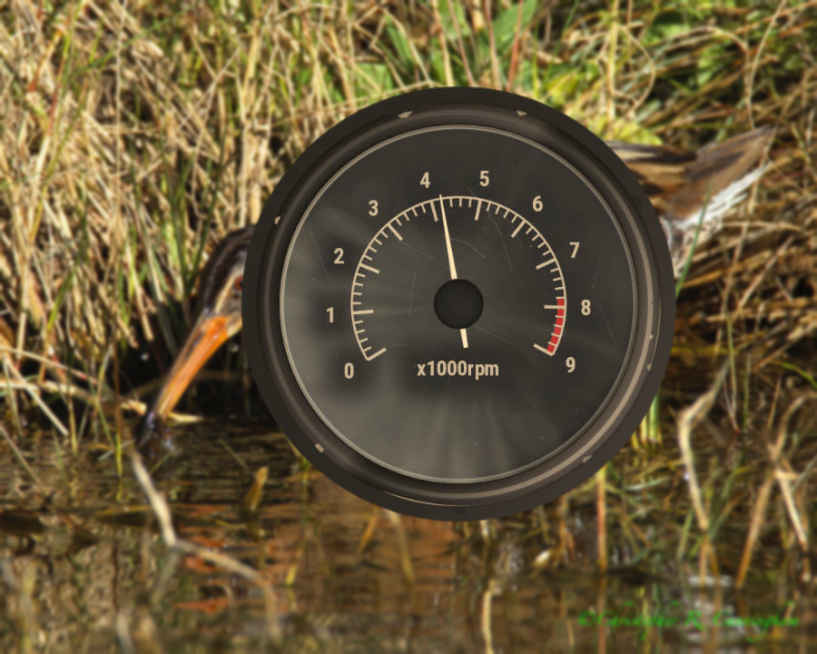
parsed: 4200 rpm
